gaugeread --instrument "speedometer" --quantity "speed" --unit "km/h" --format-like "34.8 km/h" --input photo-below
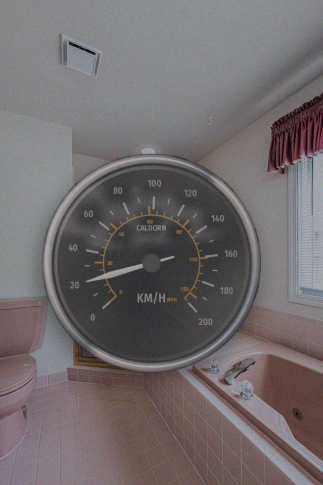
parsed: 20 km/h
